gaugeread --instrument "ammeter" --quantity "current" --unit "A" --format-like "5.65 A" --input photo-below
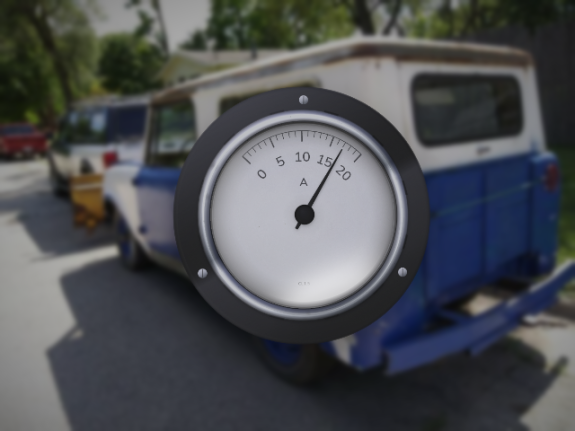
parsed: 17 A
